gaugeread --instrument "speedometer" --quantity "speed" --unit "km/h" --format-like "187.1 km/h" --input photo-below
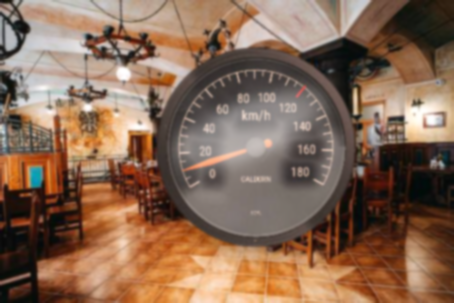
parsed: 10 km/h
